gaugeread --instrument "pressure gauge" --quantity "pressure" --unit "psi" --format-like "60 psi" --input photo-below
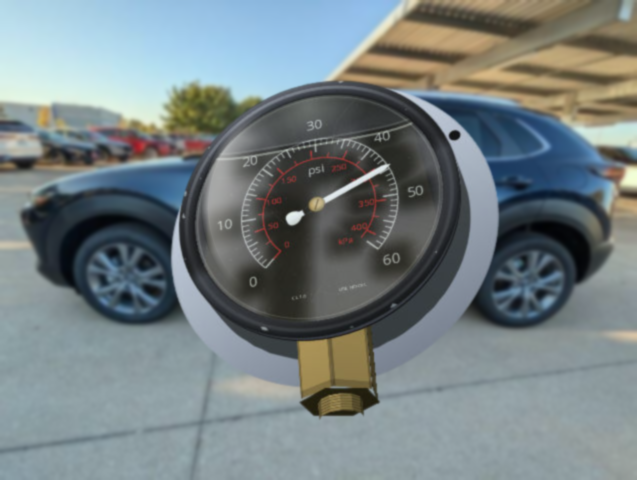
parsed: 45 psi
